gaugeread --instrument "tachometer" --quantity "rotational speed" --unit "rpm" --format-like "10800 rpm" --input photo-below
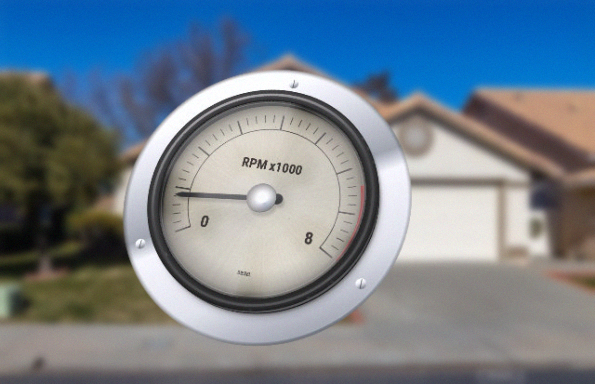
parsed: 800 rpm
